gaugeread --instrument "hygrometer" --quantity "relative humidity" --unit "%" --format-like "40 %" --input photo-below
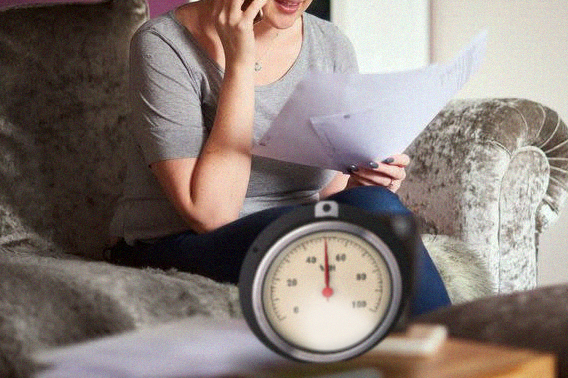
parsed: 50 %
